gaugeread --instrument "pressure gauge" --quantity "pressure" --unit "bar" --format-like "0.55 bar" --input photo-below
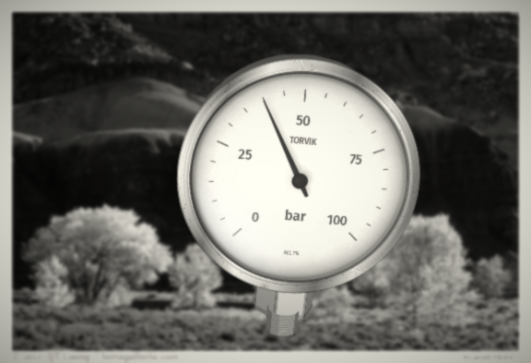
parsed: 40 bar
